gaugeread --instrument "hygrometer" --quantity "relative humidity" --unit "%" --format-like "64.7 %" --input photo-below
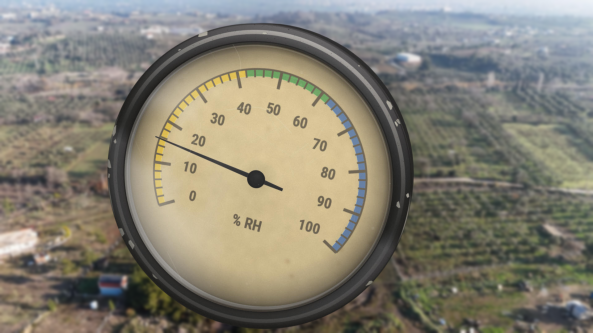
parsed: 16 %
